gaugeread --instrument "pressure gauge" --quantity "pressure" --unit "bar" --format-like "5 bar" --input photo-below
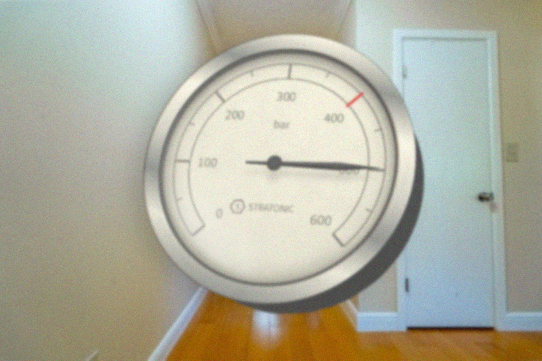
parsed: 500 bar
